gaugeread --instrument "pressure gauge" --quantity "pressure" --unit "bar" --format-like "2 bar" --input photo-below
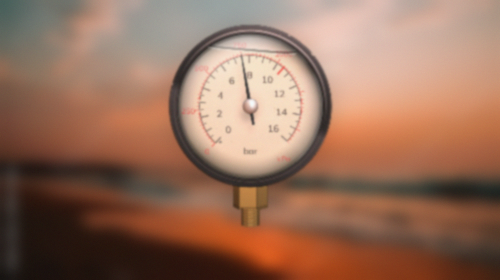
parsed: 7.5 bar
